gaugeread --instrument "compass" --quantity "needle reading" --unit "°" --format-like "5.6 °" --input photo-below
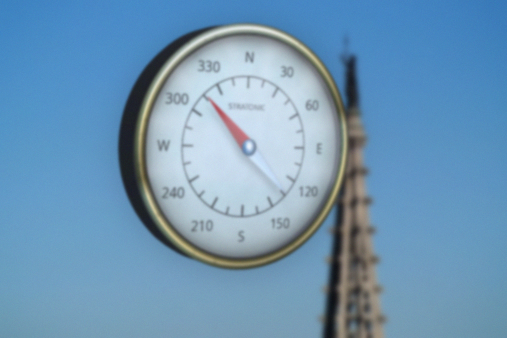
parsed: 315 °
